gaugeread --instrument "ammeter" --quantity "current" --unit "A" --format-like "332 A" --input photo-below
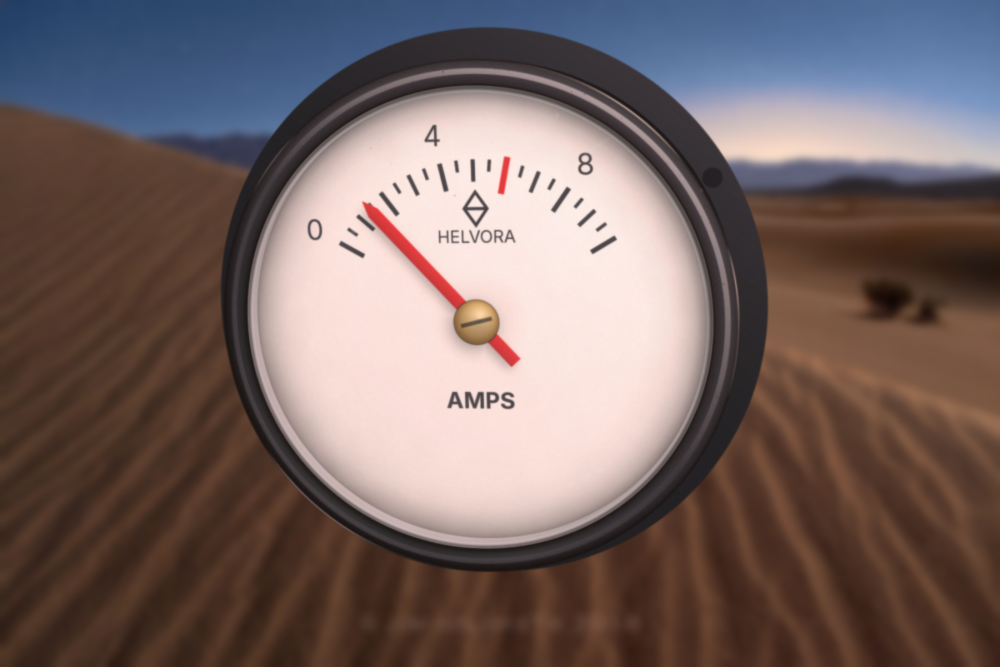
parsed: 1.5 A
